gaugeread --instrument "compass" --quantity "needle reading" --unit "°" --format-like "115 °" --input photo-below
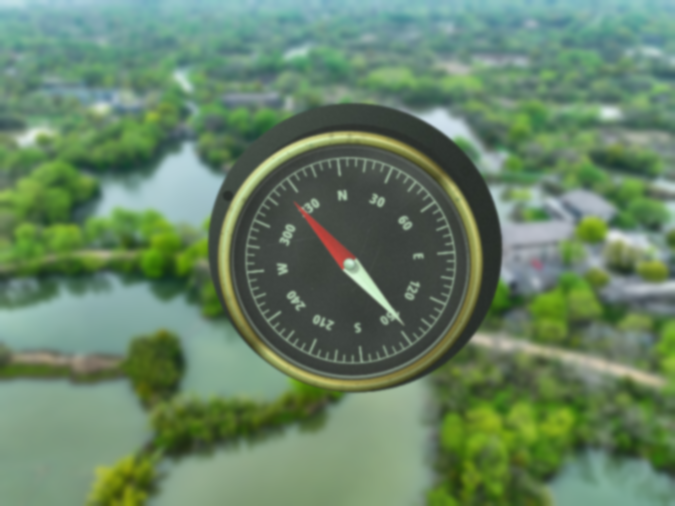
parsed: 325 °
